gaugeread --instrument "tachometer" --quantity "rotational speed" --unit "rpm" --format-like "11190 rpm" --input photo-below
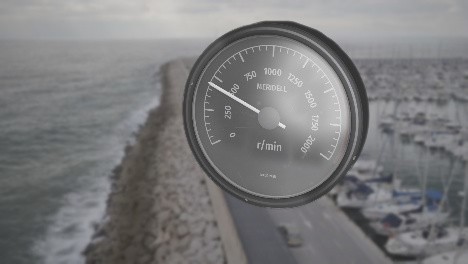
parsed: 450 rpm
